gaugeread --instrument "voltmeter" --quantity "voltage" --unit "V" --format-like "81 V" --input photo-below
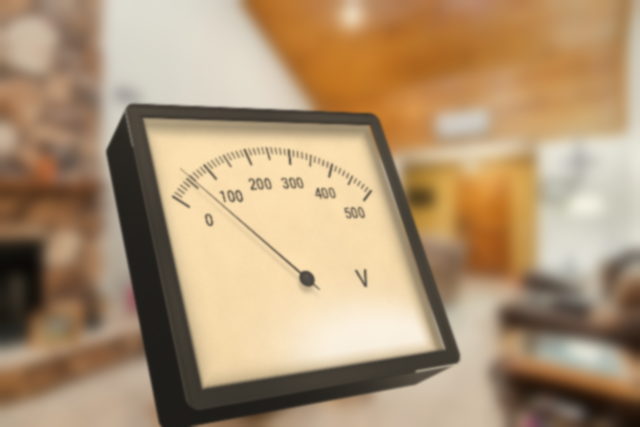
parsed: 50 V
